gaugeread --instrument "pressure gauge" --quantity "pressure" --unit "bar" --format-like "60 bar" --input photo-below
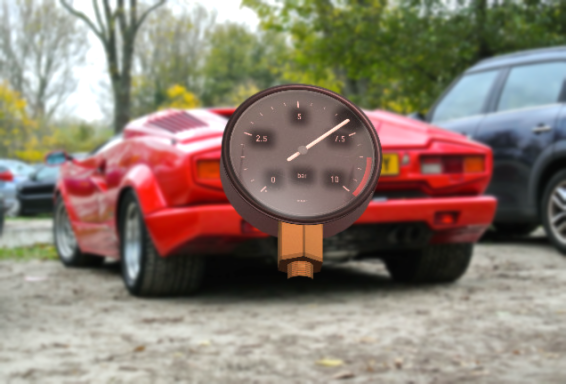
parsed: 7 bar
